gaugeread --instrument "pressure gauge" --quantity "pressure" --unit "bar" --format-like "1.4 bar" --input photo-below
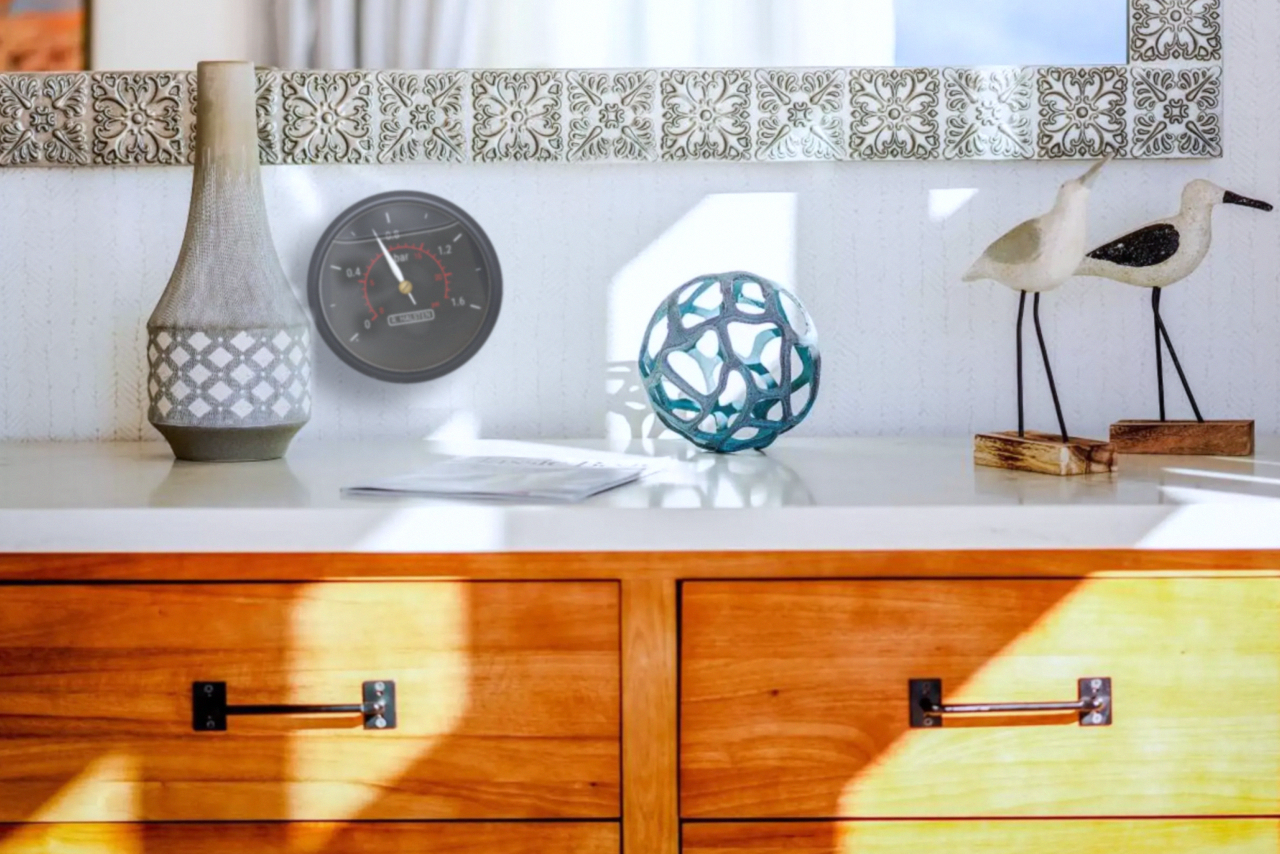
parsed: 0.7 bar
